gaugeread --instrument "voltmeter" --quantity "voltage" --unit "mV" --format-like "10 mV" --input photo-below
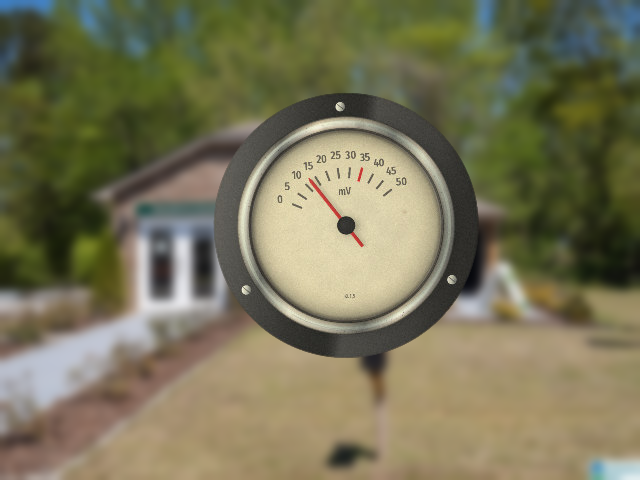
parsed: 12.5 mV
